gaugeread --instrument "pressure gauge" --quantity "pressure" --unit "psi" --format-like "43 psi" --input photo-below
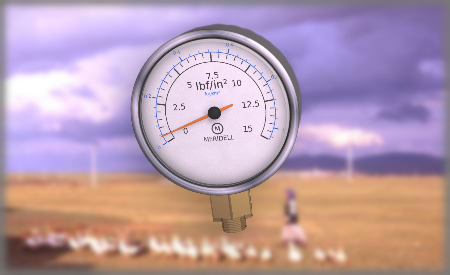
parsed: 0.5 psi
